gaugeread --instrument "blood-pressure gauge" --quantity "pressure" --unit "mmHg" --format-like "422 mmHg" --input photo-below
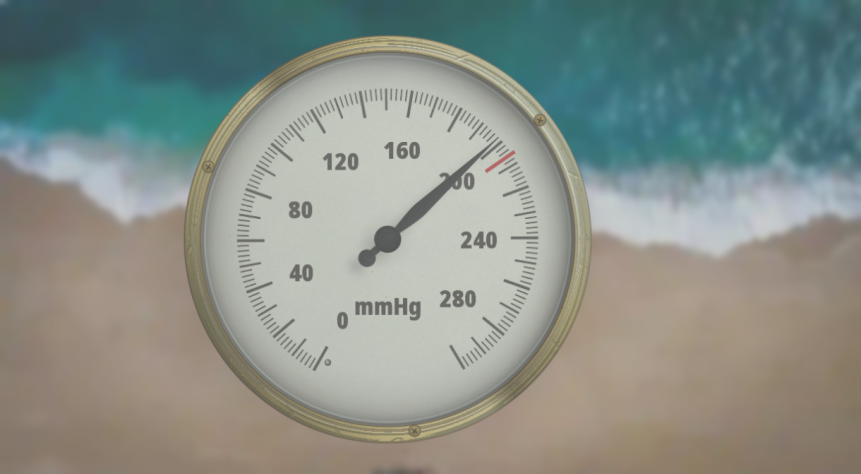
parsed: 198 mmHg
